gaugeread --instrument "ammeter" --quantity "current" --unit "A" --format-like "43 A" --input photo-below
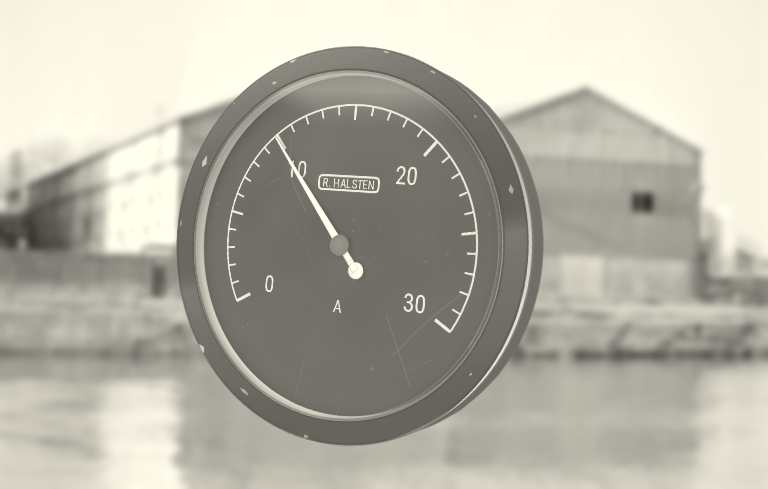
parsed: 10 A
